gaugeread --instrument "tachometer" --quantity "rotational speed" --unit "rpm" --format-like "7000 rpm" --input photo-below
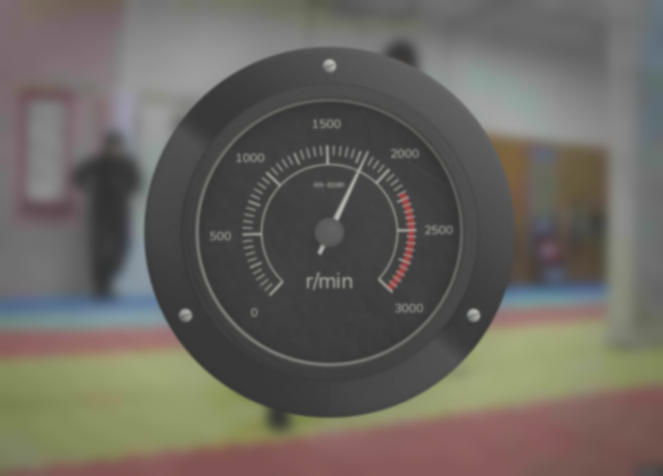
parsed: 1800 rpm
